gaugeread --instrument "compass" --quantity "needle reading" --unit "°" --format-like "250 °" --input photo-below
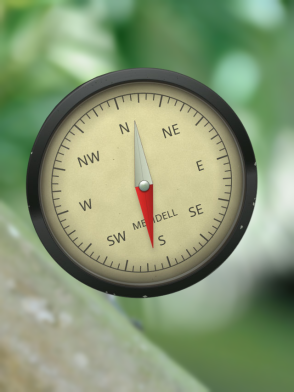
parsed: 190 °
